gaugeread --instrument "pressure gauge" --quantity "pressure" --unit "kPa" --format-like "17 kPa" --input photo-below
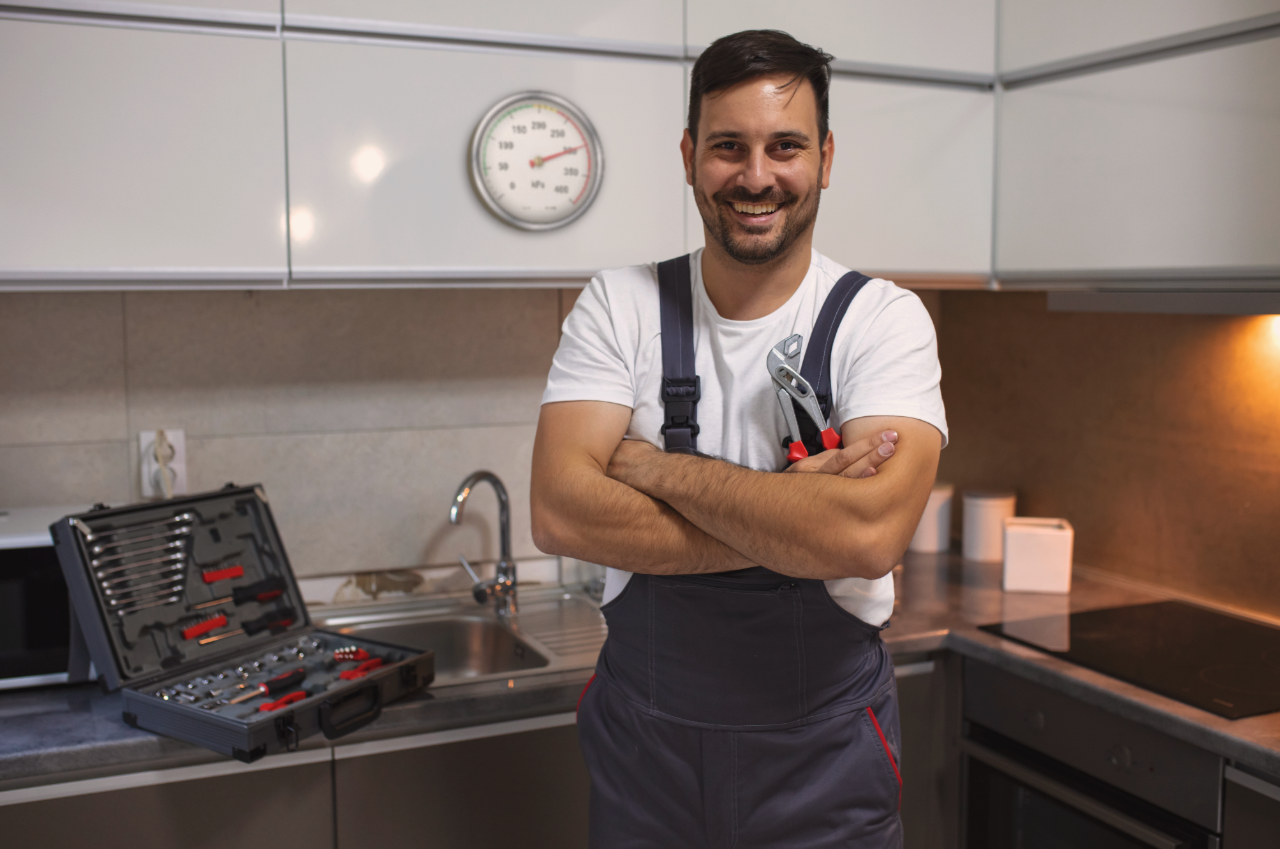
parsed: 300 kPa
